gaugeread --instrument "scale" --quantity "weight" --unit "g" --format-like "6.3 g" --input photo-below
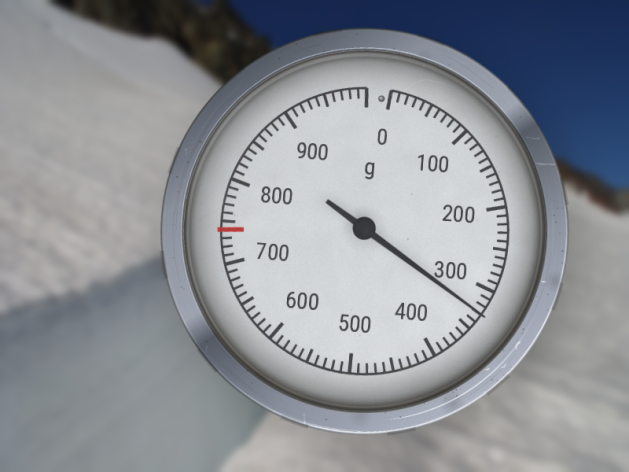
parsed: 330 g
